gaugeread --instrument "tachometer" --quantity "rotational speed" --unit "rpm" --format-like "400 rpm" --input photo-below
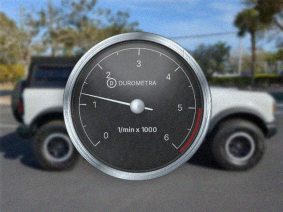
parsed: 1250 rpm
